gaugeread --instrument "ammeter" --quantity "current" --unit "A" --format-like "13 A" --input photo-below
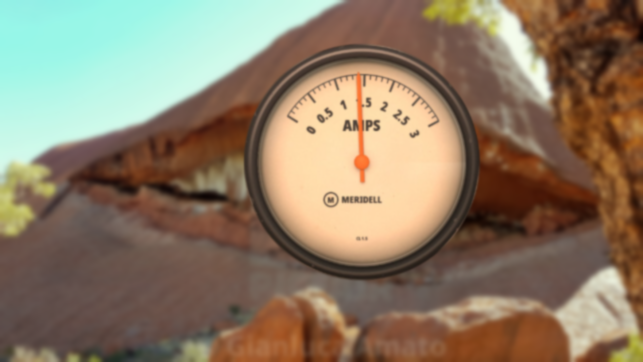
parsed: 1.4 A
